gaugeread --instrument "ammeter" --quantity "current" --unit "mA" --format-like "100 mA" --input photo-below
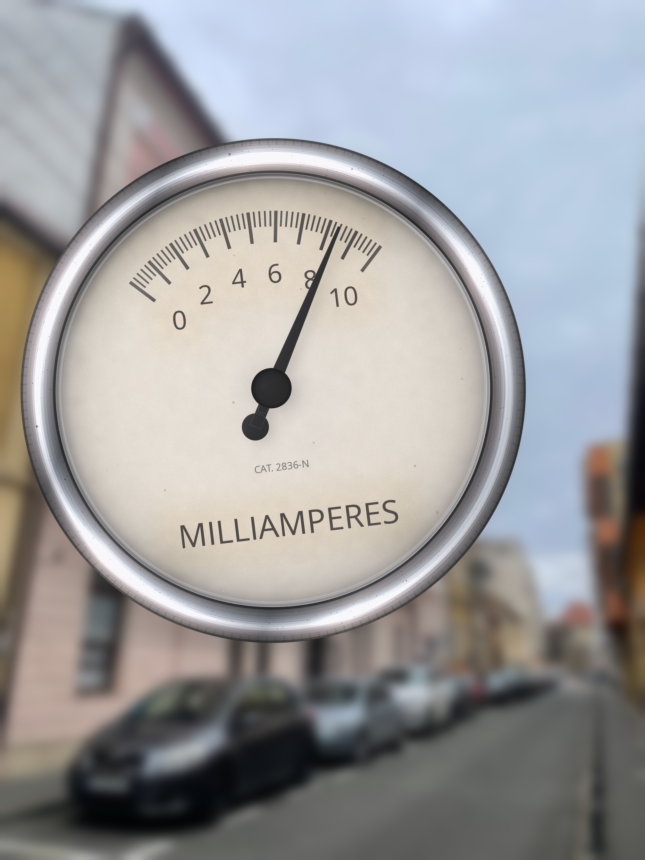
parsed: 8.4 mA
